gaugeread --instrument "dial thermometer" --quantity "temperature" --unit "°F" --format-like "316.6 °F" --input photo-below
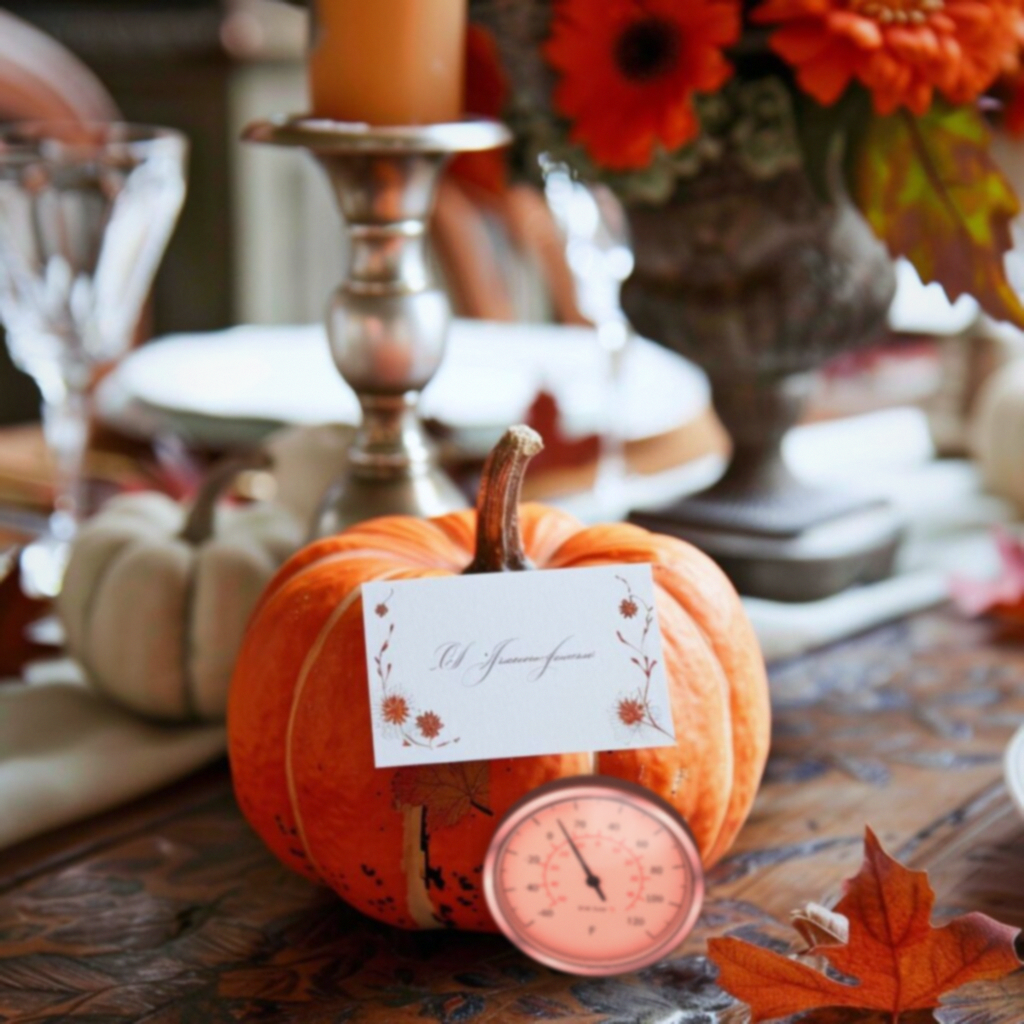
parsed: 10 °F
